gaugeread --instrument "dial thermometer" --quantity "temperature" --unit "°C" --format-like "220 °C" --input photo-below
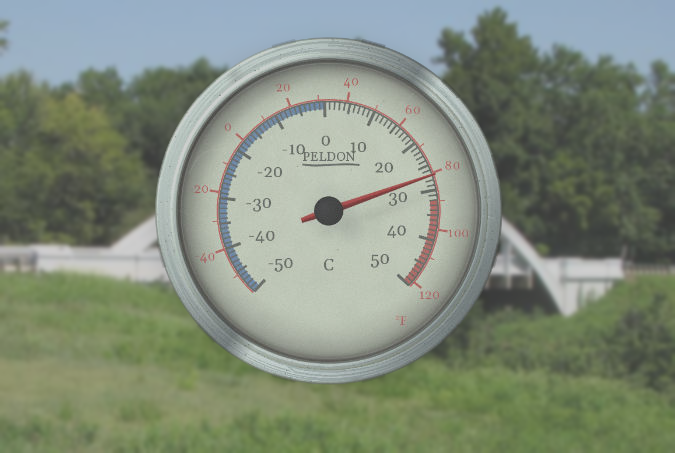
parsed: 27 °C
